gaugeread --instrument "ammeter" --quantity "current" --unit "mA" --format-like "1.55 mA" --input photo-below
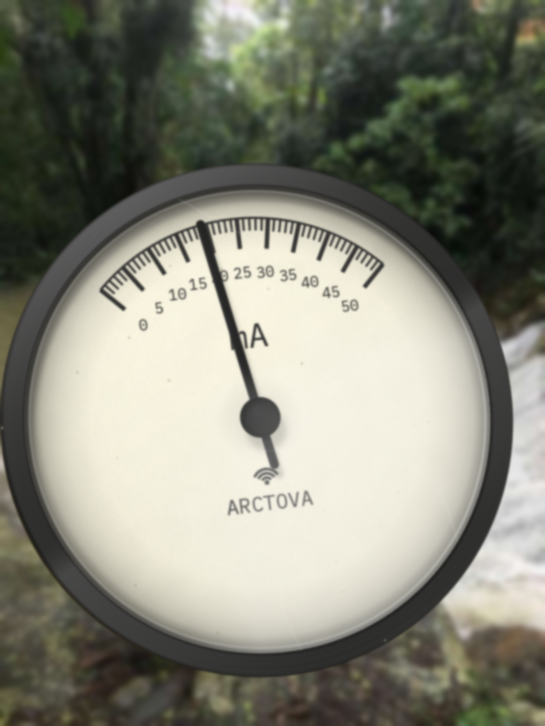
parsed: 19 mA
